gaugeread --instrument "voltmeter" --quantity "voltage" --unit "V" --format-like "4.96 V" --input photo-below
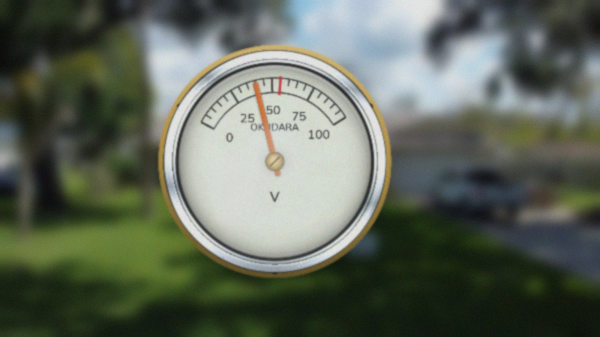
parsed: 40 V
